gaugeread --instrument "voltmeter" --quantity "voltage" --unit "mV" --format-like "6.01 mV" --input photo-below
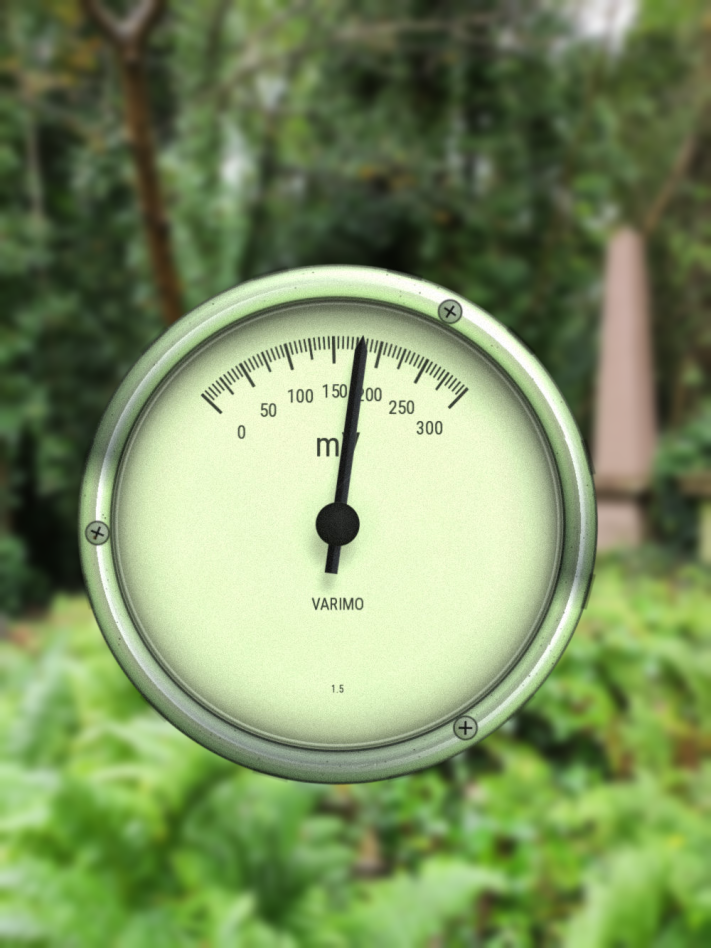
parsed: 180 mV
